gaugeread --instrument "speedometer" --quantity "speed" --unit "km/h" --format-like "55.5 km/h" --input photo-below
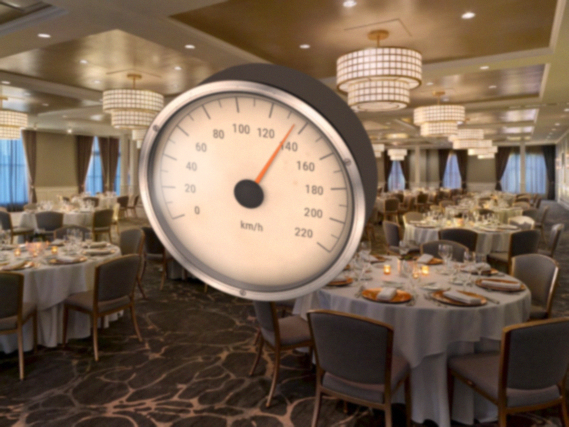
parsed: 135 km/h
